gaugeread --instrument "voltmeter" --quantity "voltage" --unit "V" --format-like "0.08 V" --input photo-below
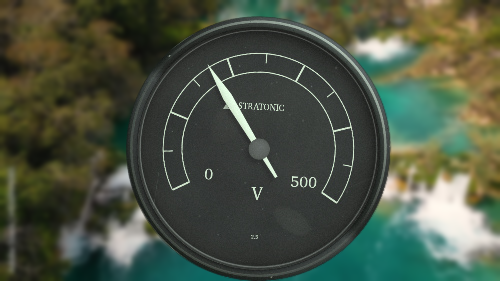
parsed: 175 V
